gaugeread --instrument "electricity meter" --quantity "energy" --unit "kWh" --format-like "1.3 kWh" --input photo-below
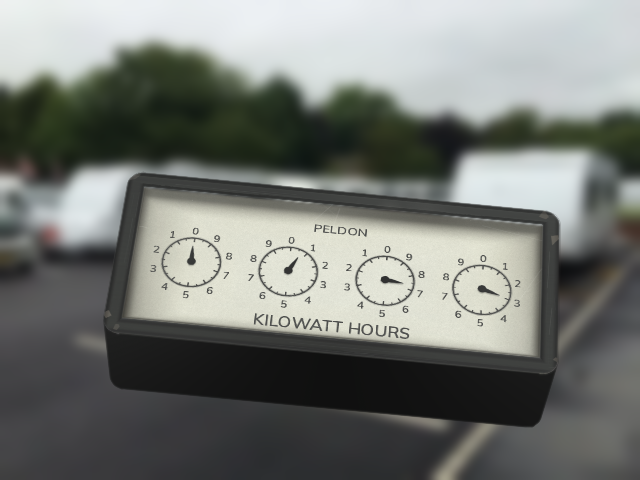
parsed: 73 kWh
